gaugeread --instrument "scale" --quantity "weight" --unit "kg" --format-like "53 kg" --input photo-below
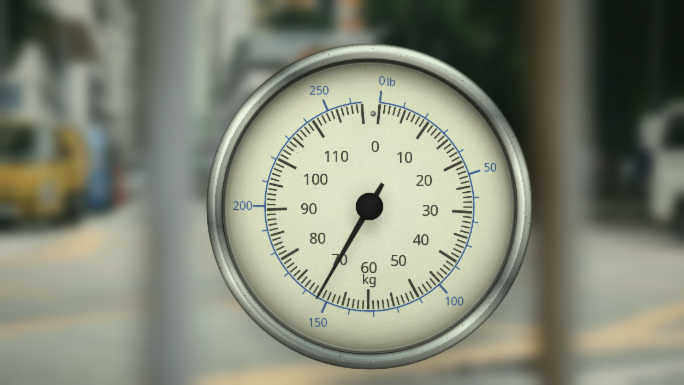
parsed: 70 kg
